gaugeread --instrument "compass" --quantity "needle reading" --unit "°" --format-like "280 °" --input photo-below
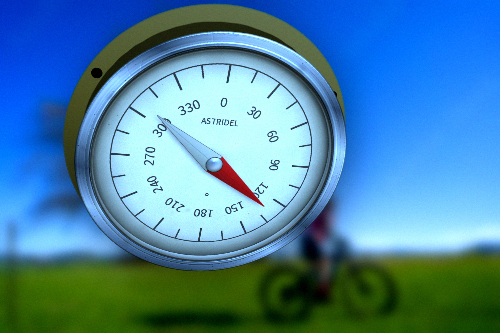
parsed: 127.5 °
